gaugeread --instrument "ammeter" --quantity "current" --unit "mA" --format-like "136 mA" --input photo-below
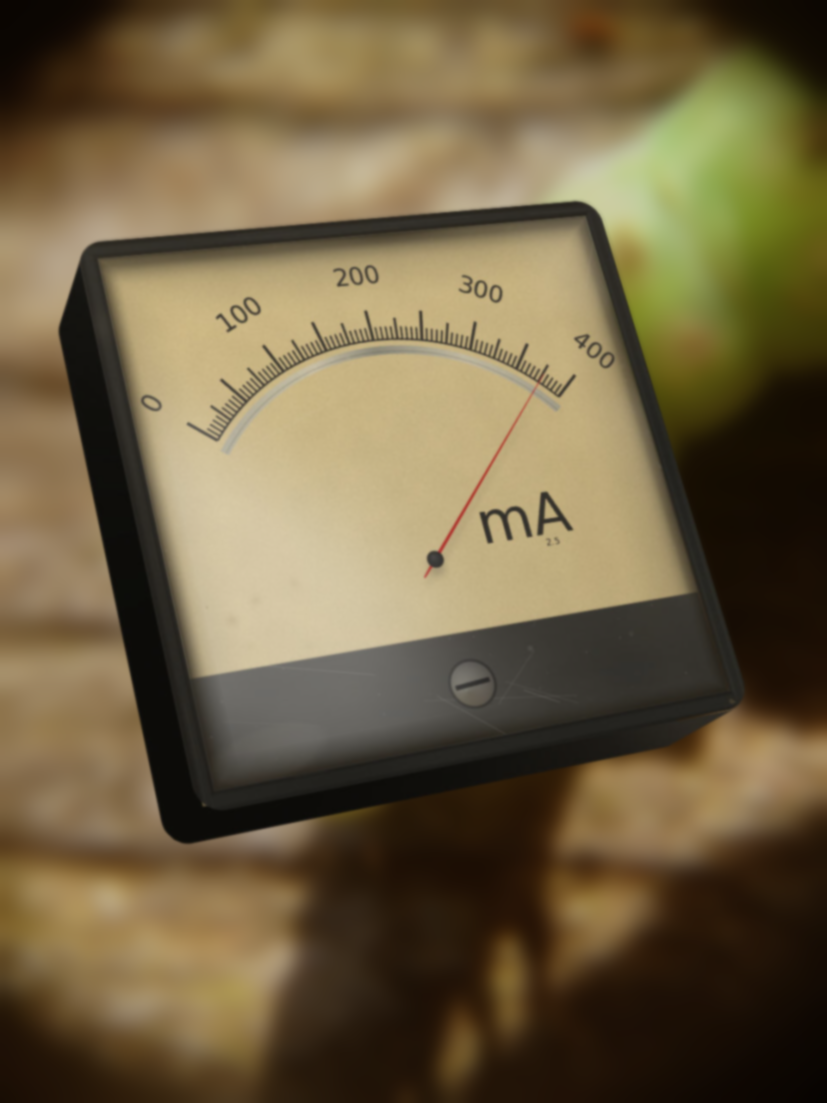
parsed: 375 mA
